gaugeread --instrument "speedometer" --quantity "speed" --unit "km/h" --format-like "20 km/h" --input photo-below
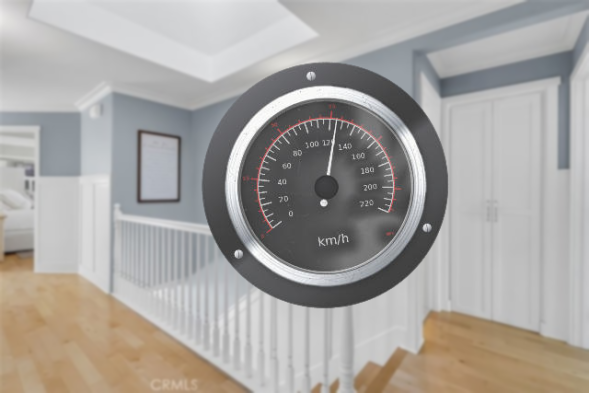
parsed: 125 km/h
